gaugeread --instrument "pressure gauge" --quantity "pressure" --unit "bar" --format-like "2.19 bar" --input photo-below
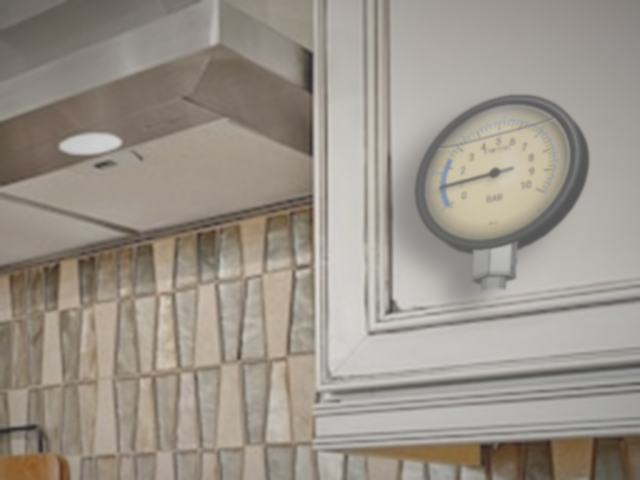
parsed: 1 bar
